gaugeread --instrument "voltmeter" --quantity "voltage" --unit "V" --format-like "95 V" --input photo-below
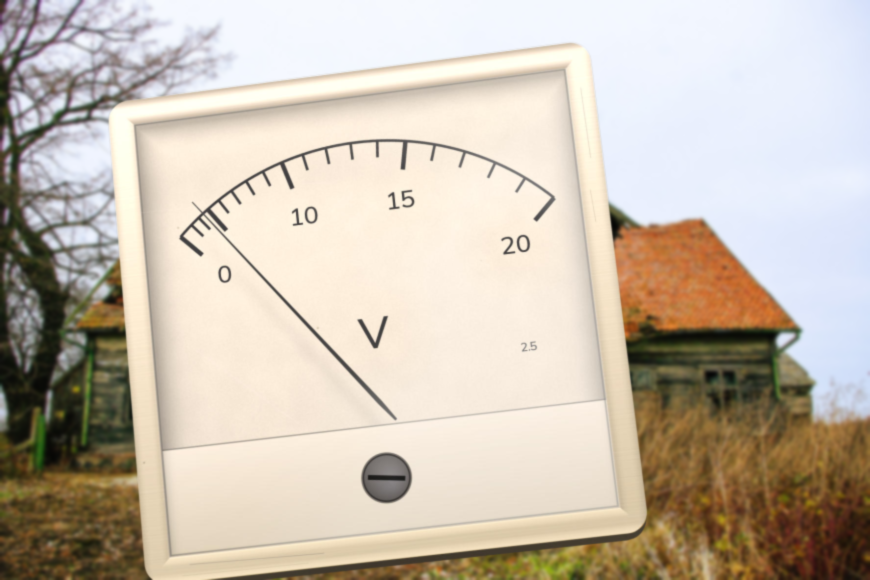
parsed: 4.5 V
